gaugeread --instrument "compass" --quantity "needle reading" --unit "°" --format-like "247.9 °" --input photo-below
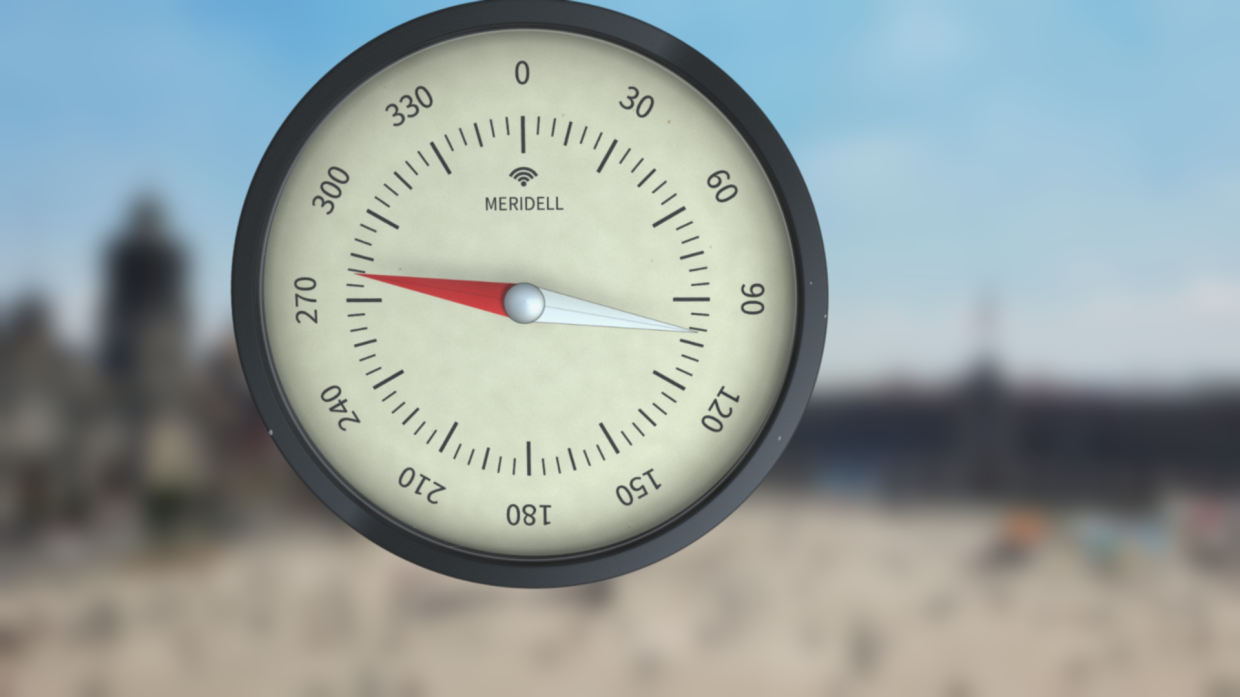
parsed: 280 °
